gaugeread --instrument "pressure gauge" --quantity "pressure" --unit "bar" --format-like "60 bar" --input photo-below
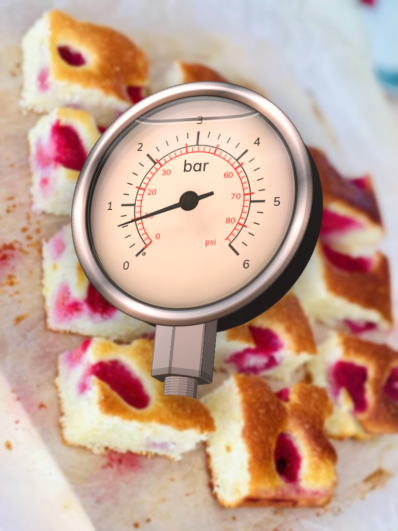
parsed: 0.6 bar
